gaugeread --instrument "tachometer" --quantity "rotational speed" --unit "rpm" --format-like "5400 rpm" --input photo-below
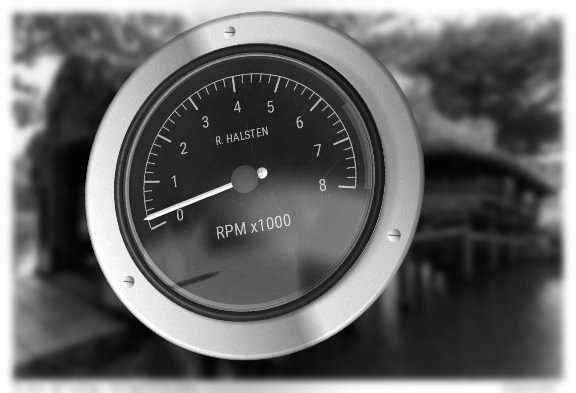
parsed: 200 rpm
